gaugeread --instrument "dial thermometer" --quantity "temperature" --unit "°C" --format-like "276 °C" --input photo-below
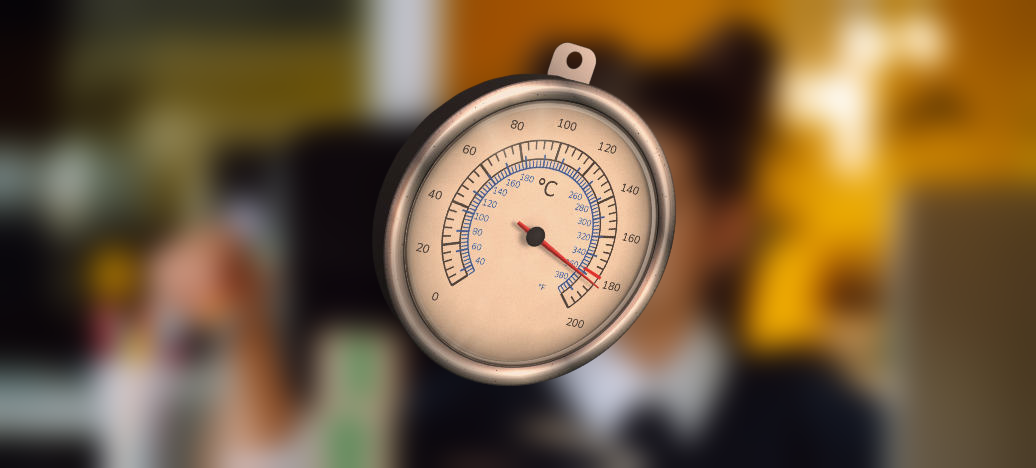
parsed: 184 °C
